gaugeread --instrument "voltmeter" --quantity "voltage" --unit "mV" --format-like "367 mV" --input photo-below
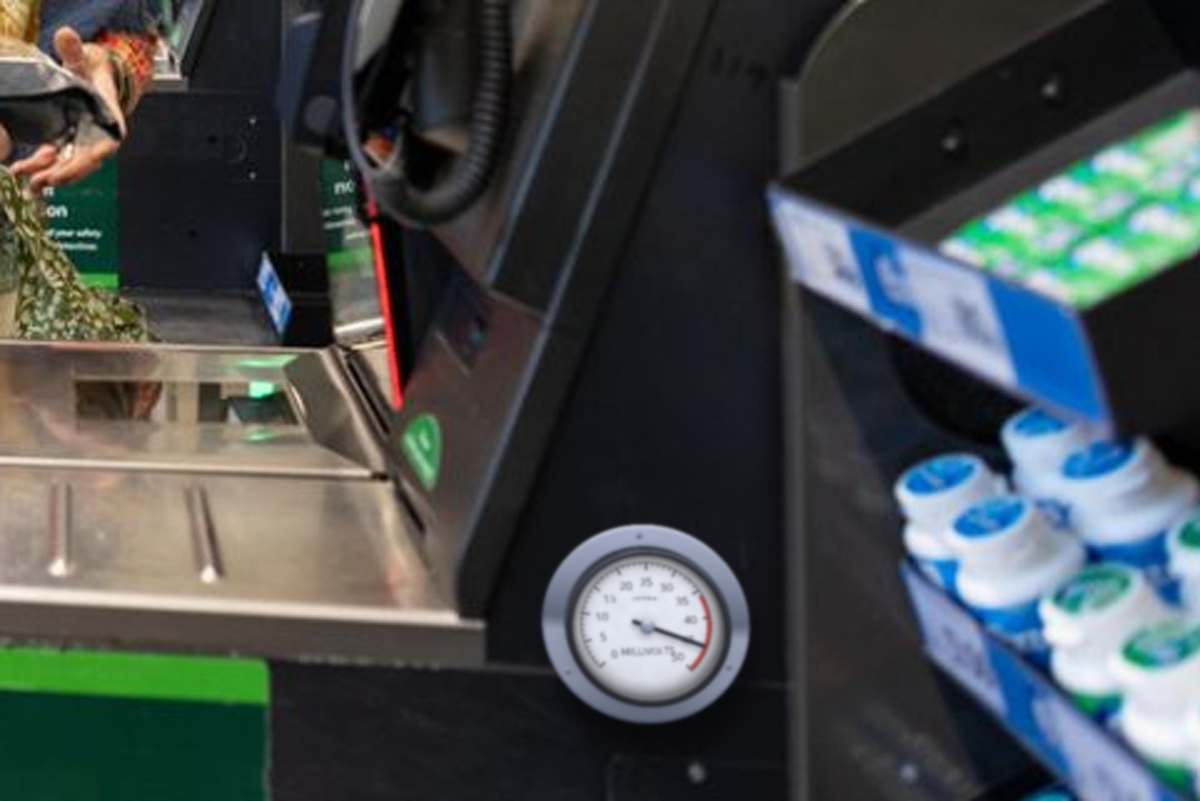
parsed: 45 mV
